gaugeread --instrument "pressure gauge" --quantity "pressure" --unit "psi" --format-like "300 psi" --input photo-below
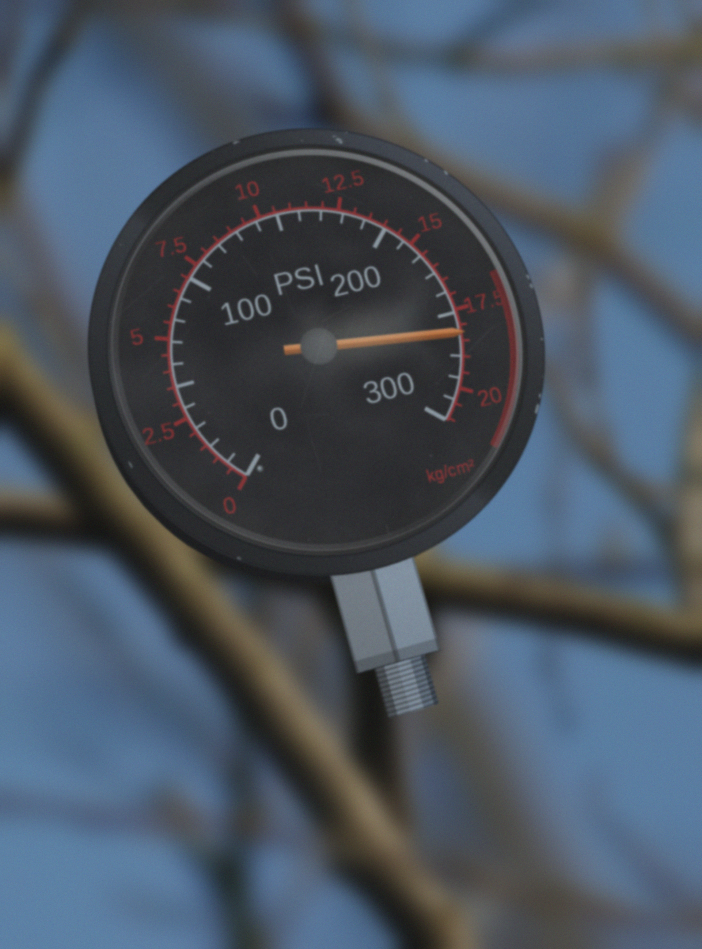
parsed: 260 psi
